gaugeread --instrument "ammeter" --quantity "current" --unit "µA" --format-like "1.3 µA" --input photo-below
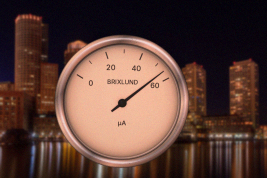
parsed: 55 µA
